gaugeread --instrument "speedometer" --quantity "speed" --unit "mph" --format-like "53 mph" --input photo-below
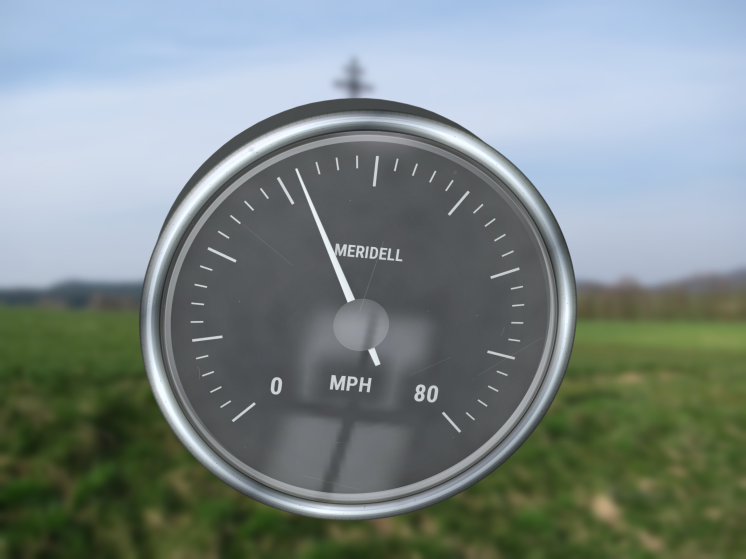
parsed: 32 mph
